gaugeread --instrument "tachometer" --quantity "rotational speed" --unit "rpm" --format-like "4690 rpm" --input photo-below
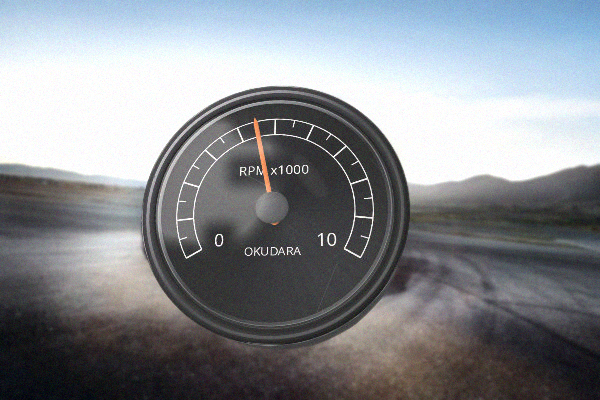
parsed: 4500 rpm
